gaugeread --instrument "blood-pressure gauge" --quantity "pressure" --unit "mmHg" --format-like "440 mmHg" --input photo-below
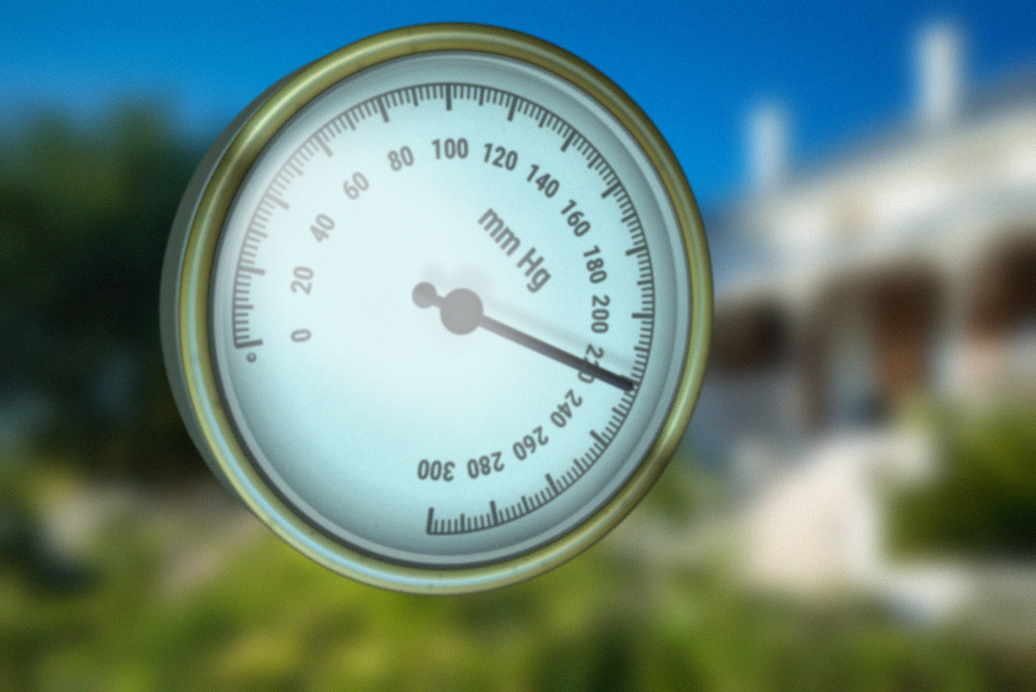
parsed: 222 mmHg
